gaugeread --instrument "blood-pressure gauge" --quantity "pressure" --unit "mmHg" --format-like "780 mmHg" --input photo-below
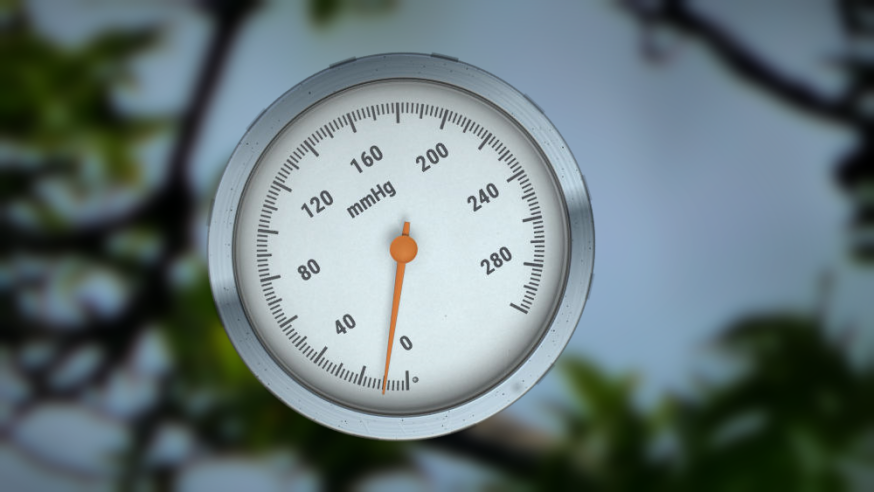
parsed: 10 mmHg
